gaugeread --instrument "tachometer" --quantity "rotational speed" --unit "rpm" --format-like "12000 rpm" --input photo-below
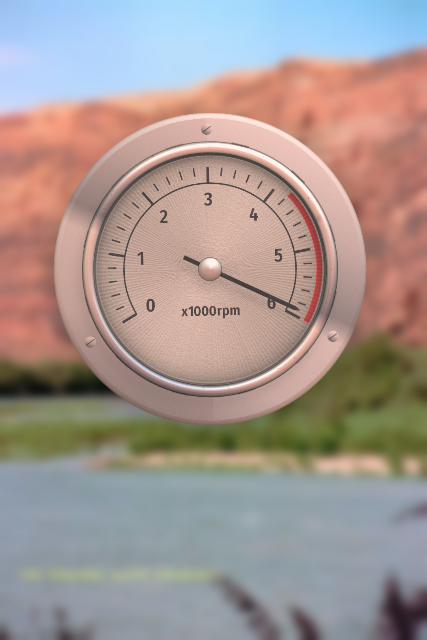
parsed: 5900 rpm
